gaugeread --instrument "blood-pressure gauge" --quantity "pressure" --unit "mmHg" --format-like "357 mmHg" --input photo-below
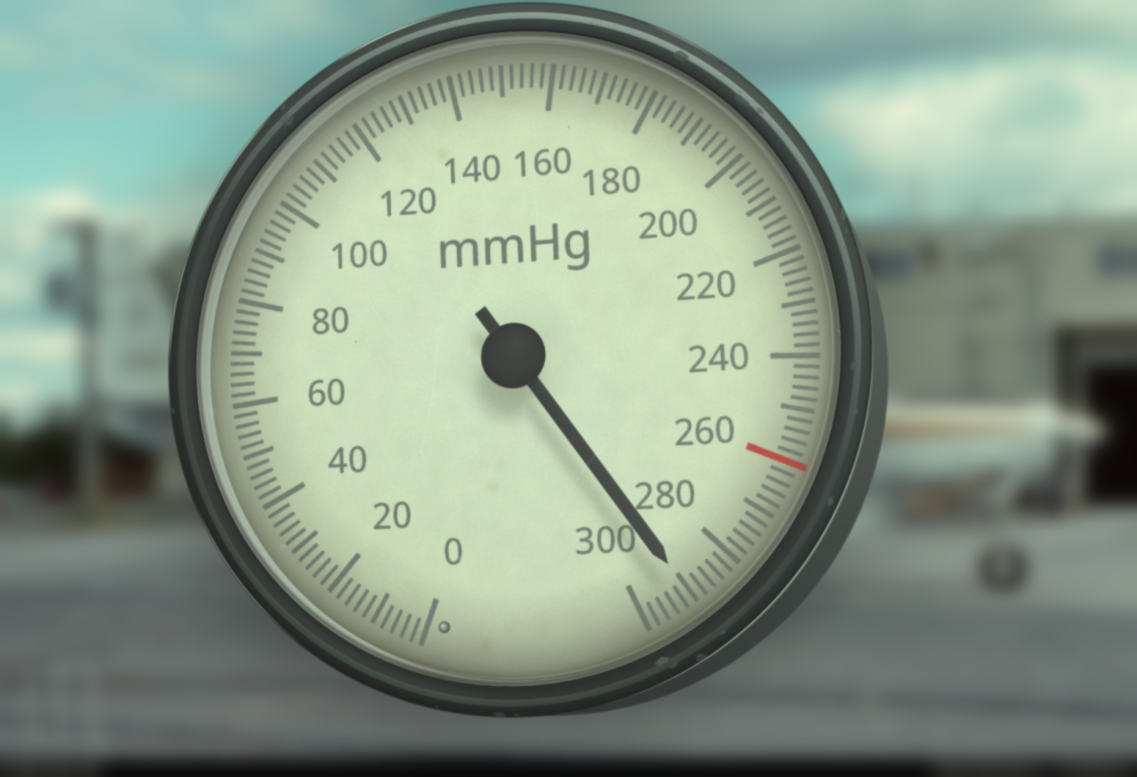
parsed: 290 mmHg
